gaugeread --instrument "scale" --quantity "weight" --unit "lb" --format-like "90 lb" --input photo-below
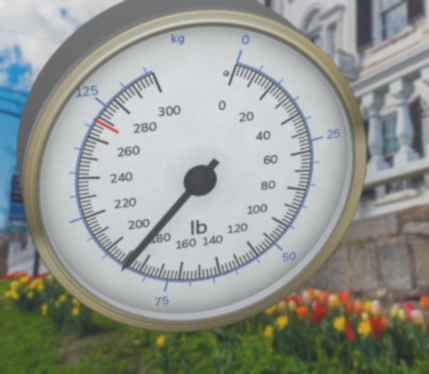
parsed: 190 lb
